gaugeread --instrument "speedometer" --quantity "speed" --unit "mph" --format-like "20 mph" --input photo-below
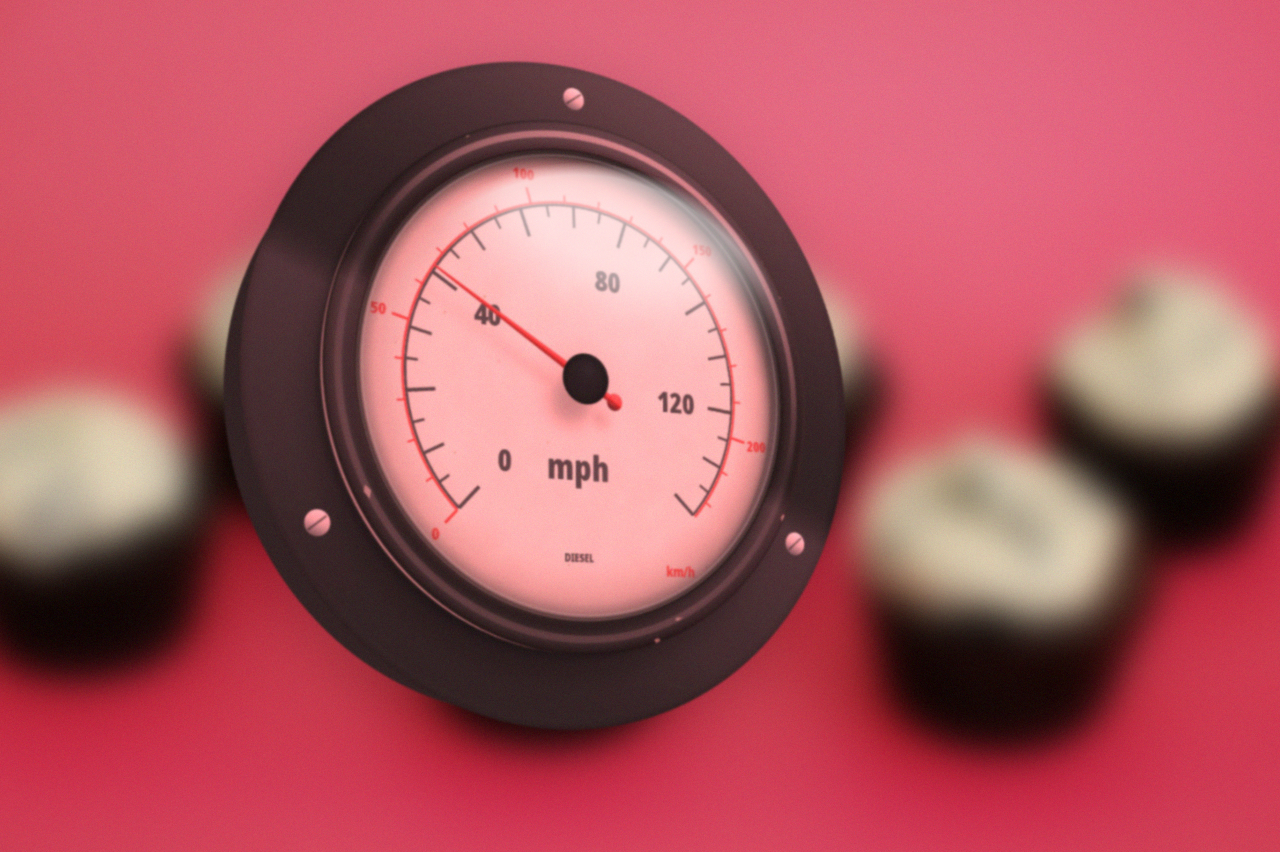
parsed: 40 mph
